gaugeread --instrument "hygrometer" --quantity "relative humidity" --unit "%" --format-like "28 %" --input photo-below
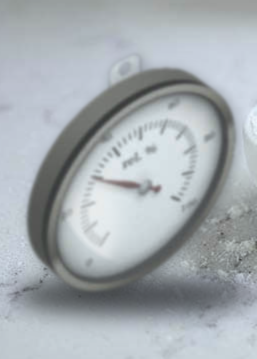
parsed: 30 %
